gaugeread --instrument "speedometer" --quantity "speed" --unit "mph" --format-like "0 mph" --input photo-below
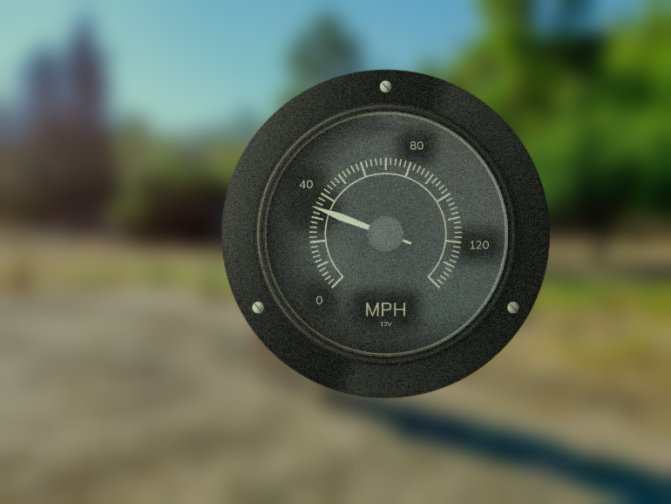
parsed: 34 mph
